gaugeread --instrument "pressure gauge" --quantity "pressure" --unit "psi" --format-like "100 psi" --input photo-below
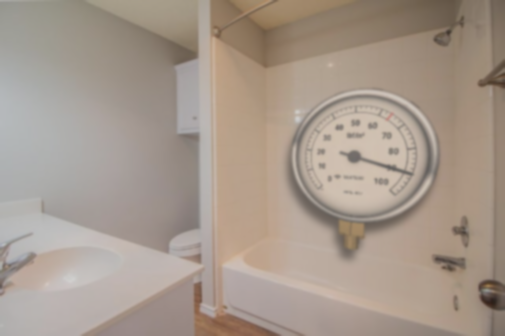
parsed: 90 psi
